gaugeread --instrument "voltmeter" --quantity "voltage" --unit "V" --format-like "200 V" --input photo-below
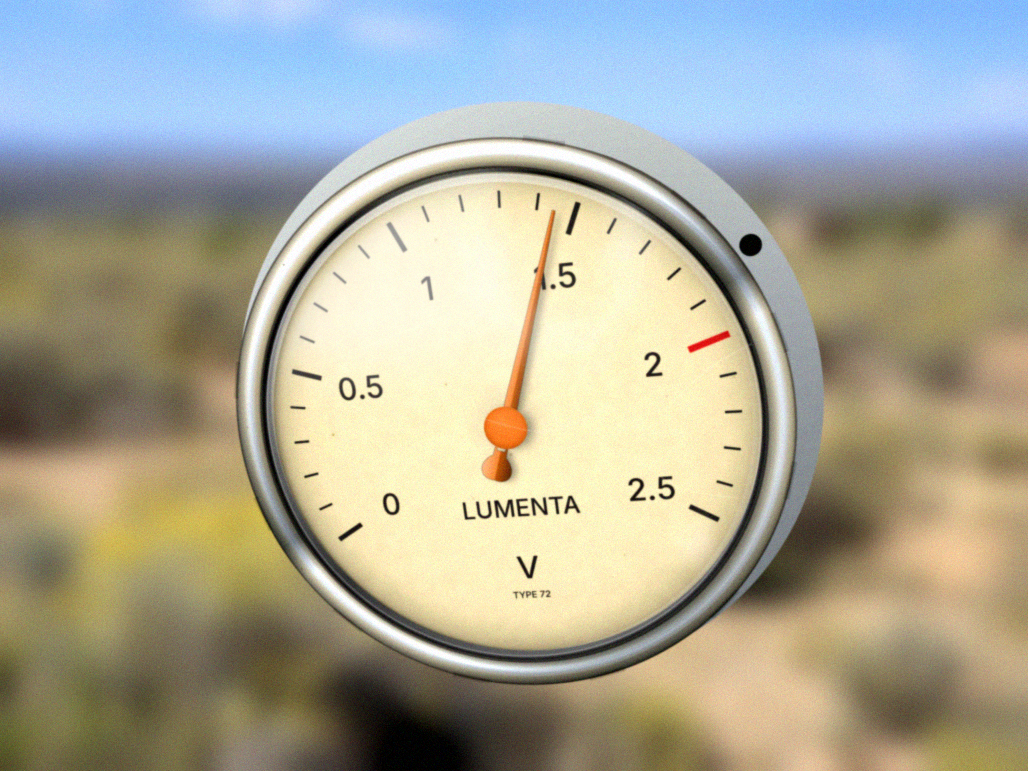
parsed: 1.45 V
